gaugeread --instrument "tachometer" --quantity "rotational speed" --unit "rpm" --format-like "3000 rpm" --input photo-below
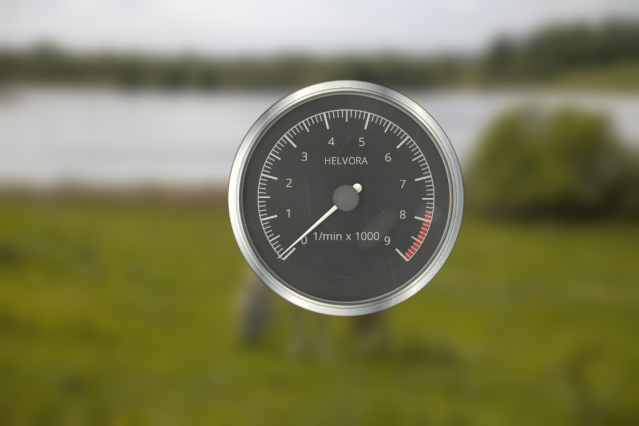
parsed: 100 rpm
